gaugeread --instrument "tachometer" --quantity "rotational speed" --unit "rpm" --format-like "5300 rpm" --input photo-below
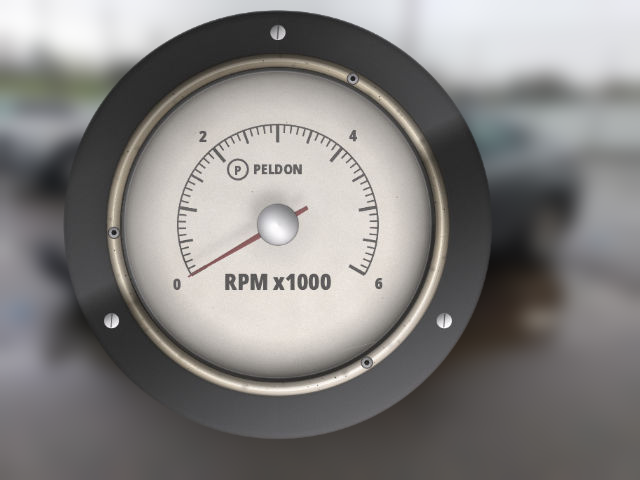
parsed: 0 rpm
